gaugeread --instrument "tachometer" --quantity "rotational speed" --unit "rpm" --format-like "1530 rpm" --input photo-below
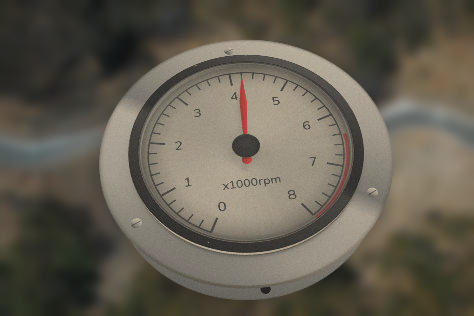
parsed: 4200 rpm
